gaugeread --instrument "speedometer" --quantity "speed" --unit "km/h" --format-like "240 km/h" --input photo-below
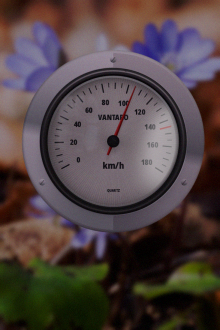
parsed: 105 km/h
